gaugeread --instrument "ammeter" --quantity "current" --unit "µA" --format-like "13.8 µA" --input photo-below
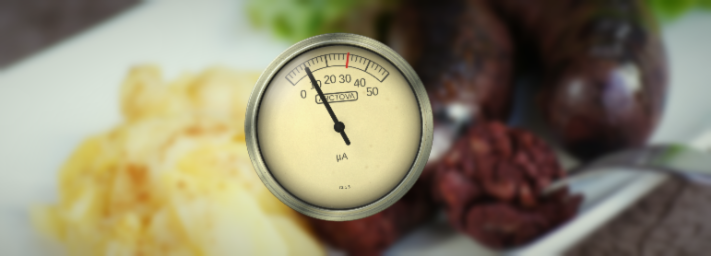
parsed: 10 µA
